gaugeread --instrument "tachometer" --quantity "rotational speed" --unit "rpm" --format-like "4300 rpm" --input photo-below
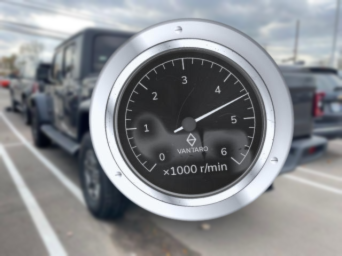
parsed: 4500 rpm
